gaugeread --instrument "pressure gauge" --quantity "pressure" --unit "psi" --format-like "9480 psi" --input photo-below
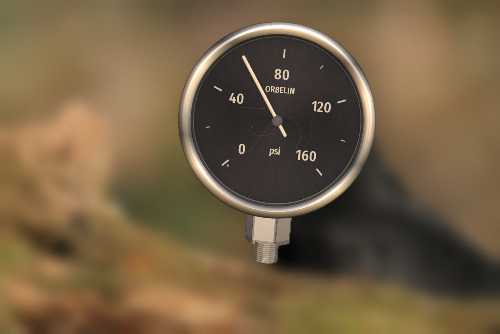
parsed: 60 psi
